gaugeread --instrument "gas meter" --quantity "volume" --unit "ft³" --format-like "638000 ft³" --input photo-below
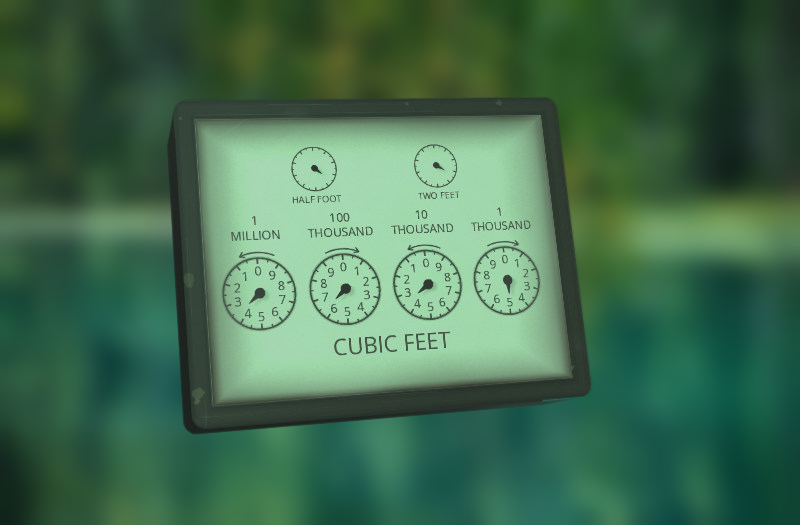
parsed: 363500 ft³
